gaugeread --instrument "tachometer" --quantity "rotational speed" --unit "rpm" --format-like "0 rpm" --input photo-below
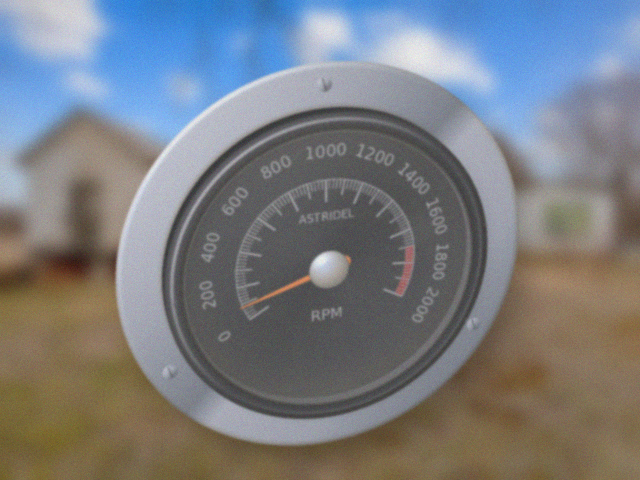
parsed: 100 rpm
